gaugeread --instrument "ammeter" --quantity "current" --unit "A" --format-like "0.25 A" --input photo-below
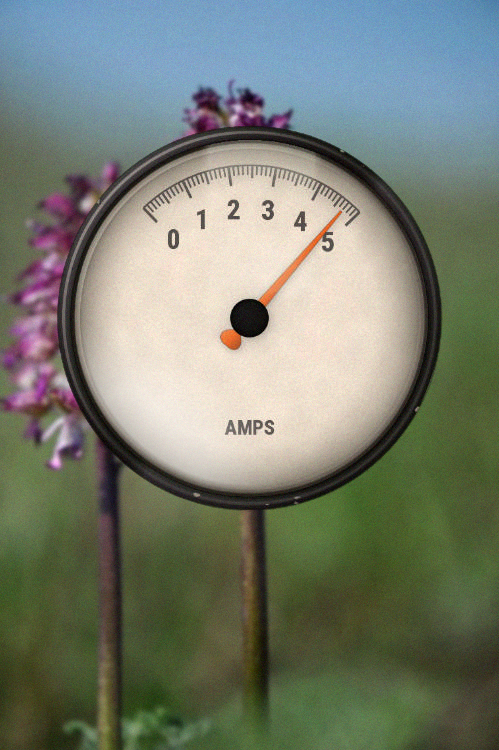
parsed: 4.7 A
